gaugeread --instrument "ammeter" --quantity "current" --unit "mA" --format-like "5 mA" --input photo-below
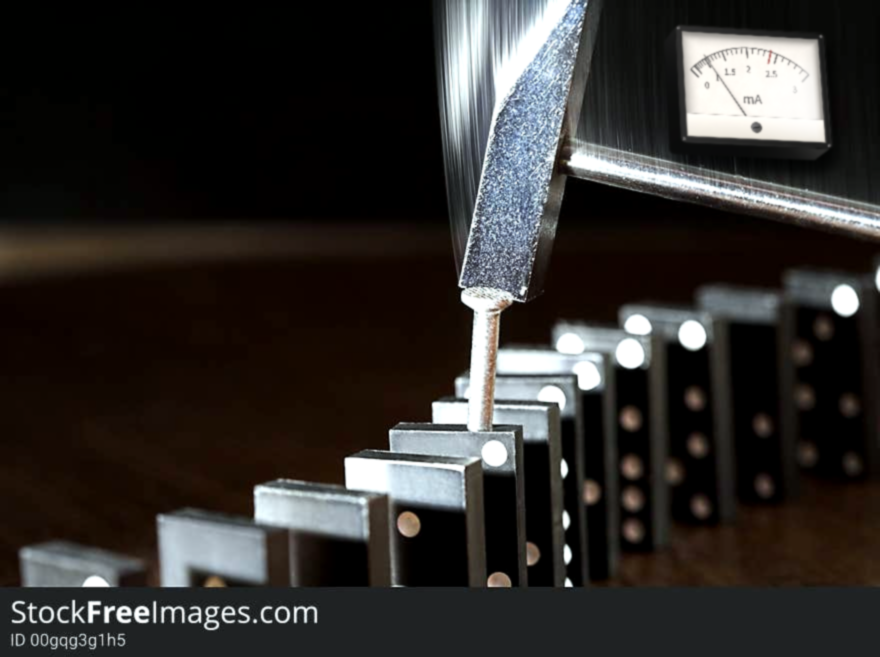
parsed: 1 mA
